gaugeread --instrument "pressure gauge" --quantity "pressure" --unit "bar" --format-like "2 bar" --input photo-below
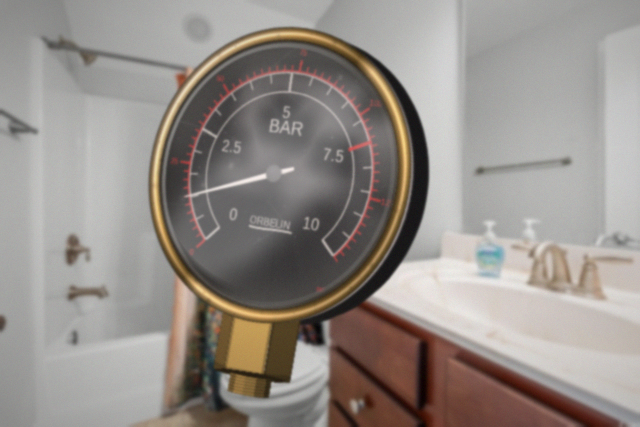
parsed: 1 bar
